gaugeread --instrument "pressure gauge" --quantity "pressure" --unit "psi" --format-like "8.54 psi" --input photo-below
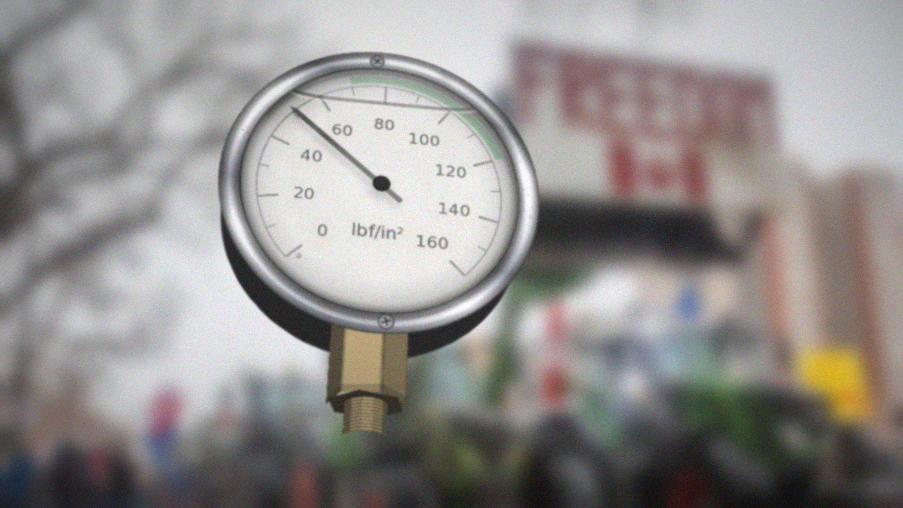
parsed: 50 psi
